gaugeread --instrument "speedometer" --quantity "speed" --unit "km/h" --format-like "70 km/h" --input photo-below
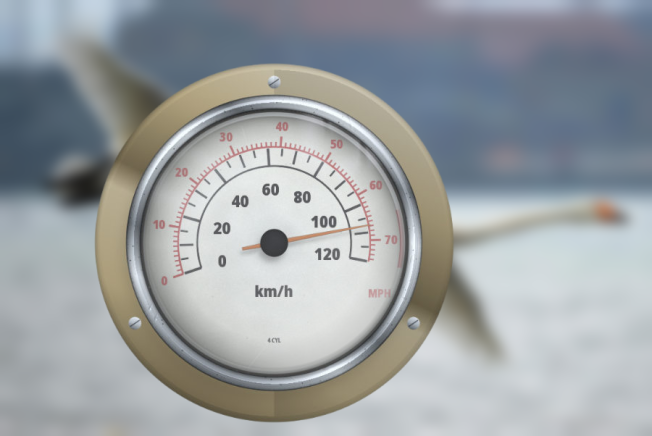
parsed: 107.5 km/h
